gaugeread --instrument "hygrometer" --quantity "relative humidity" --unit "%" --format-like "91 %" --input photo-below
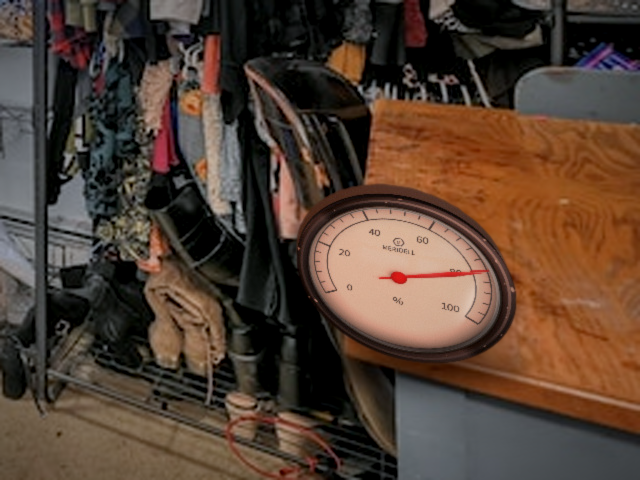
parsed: 80 %
